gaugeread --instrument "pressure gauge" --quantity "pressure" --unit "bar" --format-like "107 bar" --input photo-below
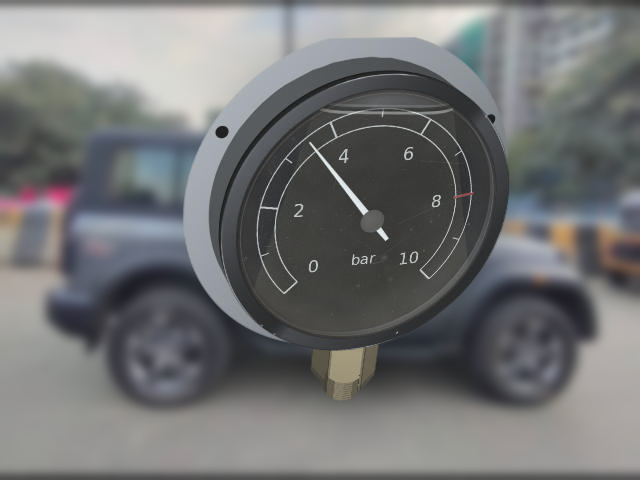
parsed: 3.5 bar
